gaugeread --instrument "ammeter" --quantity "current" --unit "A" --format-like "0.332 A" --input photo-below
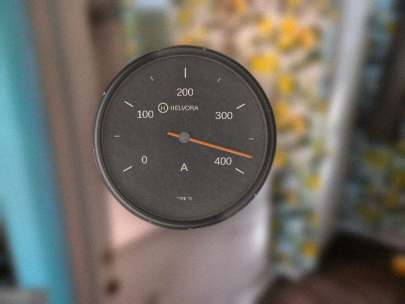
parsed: 375 A
